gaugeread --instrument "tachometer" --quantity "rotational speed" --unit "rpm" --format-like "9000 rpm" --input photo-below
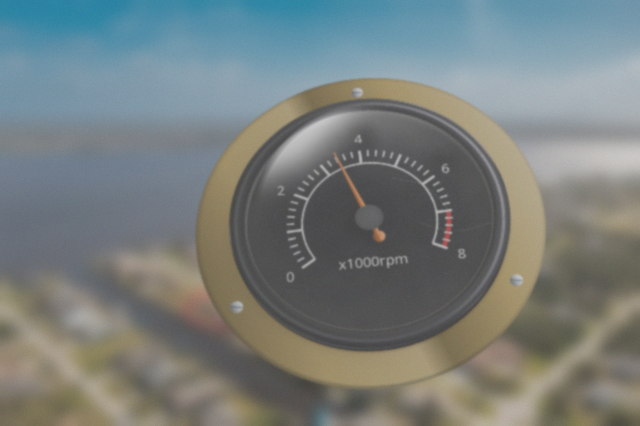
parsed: 3400 rpm
